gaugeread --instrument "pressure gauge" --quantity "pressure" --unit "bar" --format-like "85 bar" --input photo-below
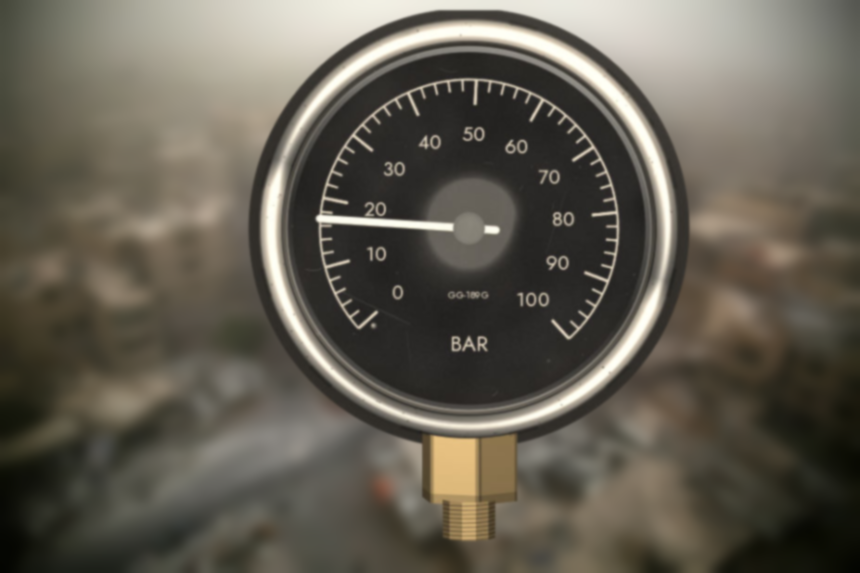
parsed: 17 bar
